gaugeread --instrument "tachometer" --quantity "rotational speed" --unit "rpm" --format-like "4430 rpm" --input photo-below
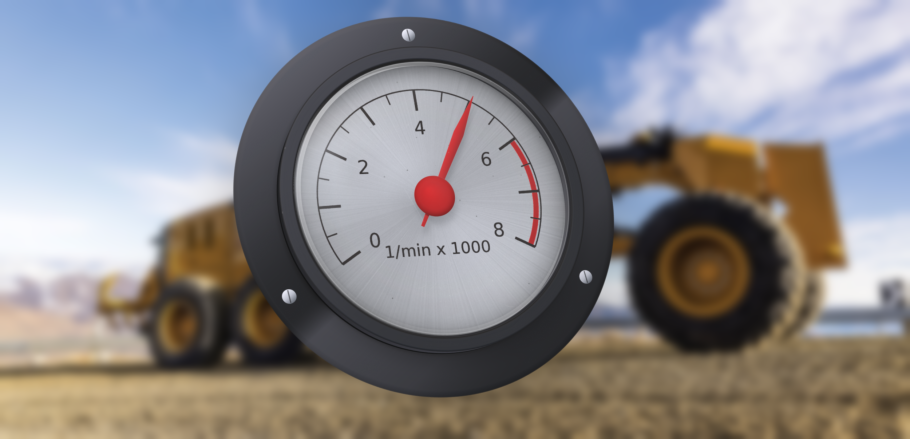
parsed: 5000 rpm
